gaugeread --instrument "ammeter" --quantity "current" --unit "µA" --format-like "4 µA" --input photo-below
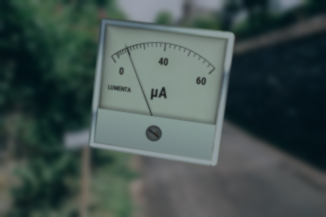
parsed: 20 µA
